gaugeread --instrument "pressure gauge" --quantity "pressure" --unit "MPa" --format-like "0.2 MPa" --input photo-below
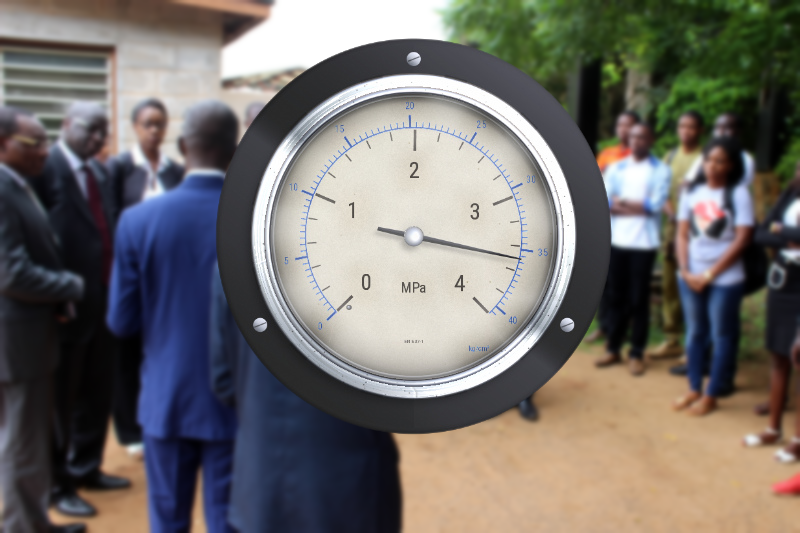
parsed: 3.5 MPa
